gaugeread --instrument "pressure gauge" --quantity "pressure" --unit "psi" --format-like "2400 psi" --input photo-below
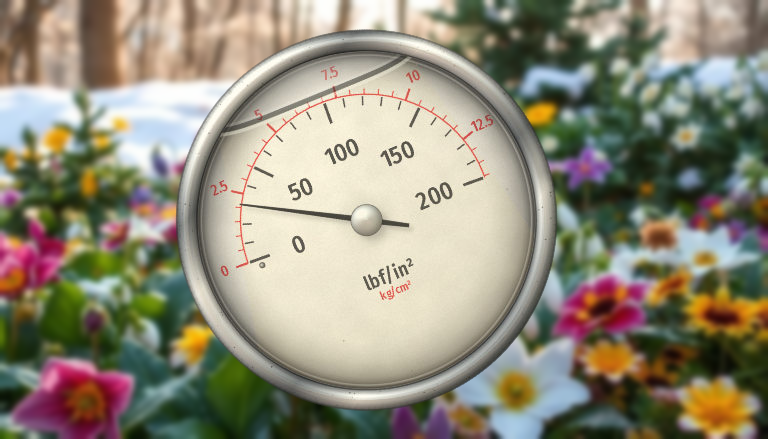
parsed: 30 psi
